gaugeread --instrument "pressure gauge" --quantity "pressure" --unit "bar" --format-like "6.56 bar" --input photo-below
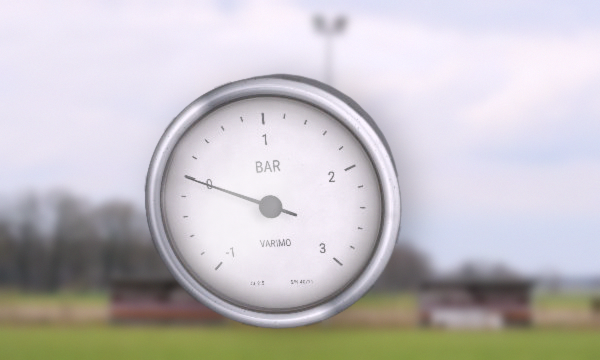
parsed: 0 bar
